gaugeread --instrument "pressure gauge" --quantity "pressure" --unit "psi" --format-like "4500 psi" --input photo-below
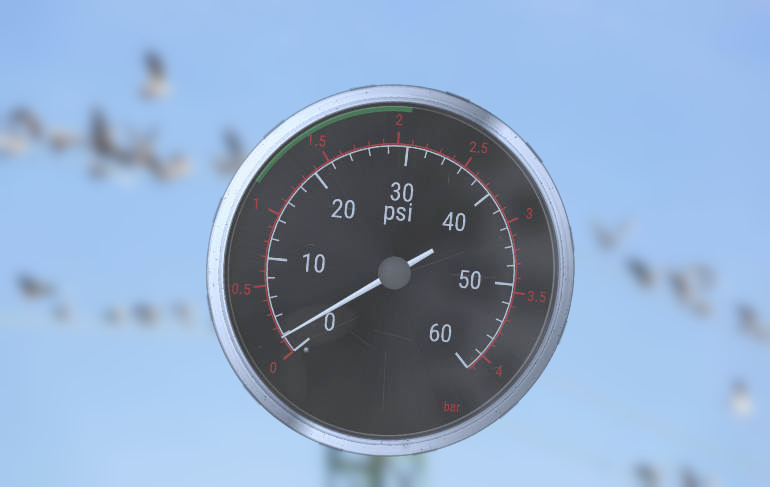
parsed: 2 psi
